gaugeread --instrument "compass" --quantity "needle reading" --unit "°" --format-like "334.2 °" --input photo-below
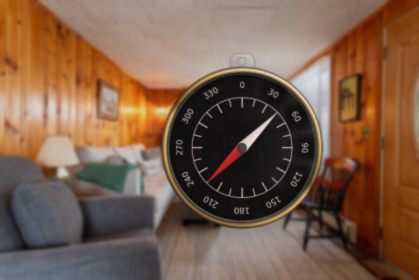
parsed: 225 °
